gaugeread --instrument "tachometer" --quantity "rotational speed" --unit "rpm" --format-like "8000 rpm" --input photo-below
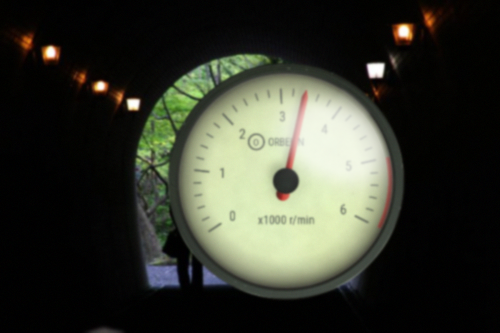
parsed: 3400 rpm
